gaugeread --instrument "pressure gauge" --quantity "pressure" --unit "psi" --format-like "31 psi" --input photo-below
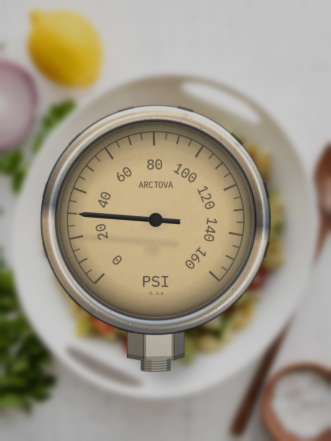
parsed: 30 psi
